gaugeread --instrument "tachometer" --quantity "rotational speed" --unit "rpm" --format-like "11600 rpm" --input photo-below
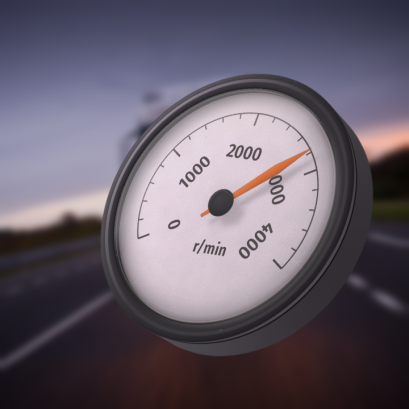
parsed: 2800 rpm
